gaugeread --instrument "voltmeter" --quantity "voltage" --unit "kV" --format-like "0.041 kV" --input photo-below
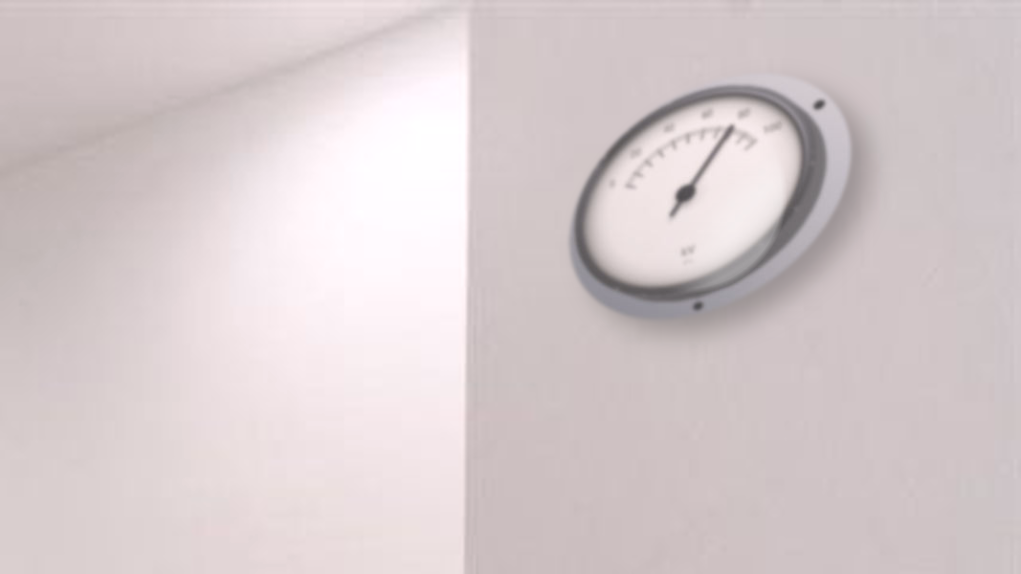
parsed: 80 kV
